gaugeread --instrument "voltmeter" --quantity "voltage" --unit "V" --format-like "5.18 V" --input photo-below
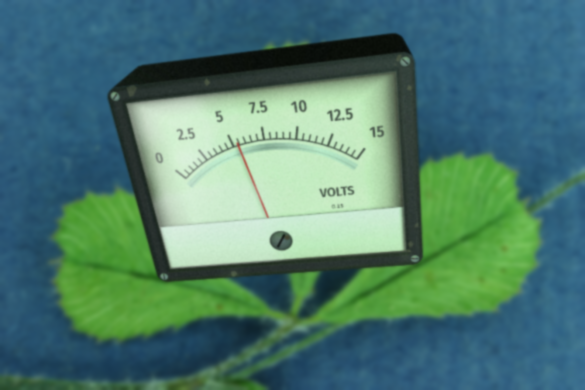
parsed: 5.5 V
